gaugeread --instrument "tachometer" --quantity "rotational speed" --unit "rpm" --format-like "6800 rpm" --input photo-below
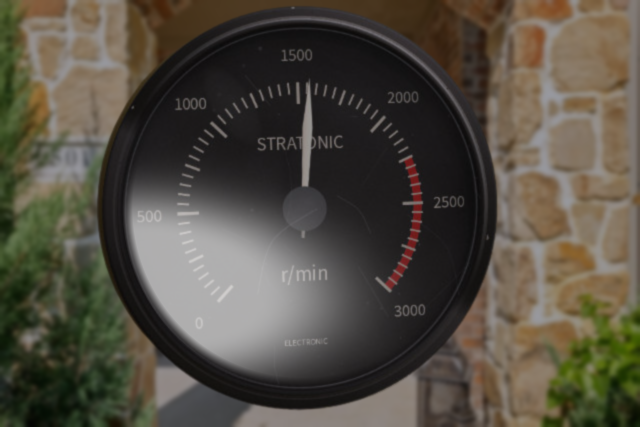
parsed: 1550 rpm
